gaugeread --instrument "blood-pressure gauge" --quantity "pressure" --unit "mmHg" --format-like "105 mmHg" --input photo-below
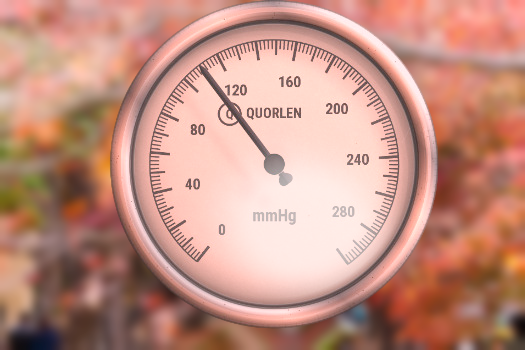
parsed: 110 mmHg
